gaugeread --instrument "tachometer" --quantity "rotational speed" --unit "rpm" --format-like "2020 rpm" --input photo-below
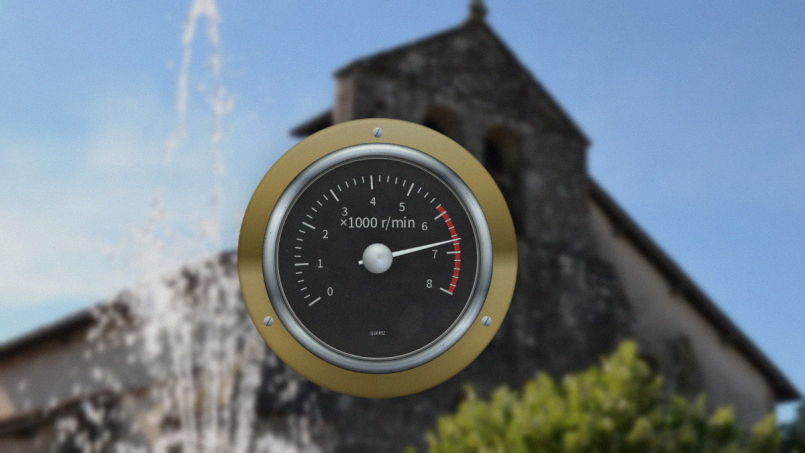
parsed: 6700 rpm
